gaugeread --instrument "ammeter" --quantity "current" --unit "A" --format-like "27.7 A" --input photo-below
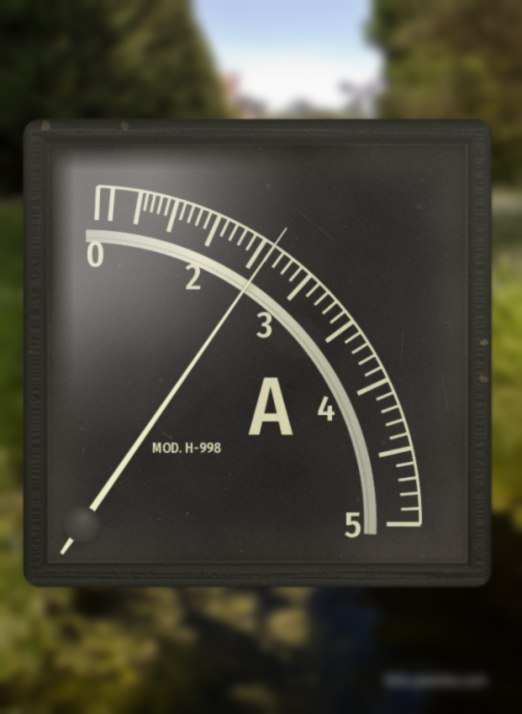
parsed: 2.6 A
